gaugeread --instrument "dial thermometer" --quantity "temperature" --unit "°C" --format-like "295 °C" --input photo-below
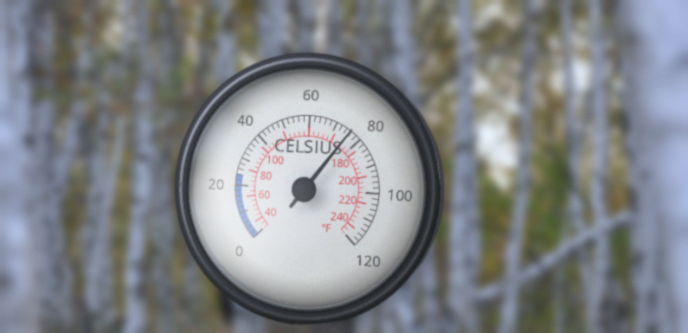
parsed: 76 °C
